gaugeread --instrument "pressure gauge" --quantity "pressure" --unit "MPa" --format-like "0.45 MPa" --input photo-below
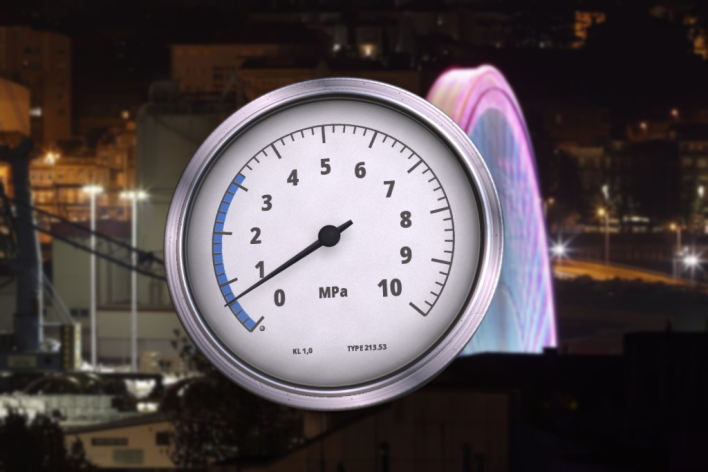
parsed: 0.6 MPa
